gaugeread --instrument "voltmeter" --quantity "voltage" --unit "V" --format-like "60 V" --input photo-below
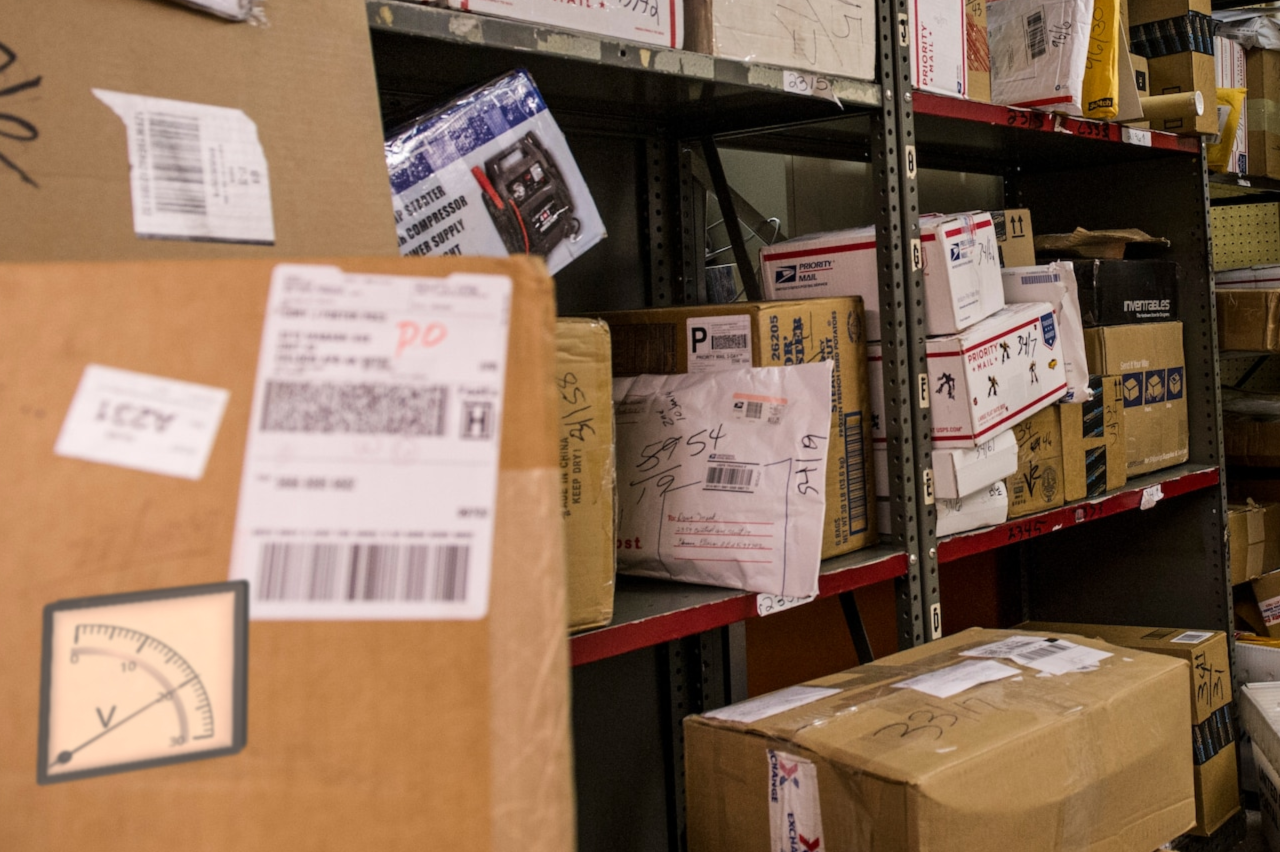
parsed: 20 V
